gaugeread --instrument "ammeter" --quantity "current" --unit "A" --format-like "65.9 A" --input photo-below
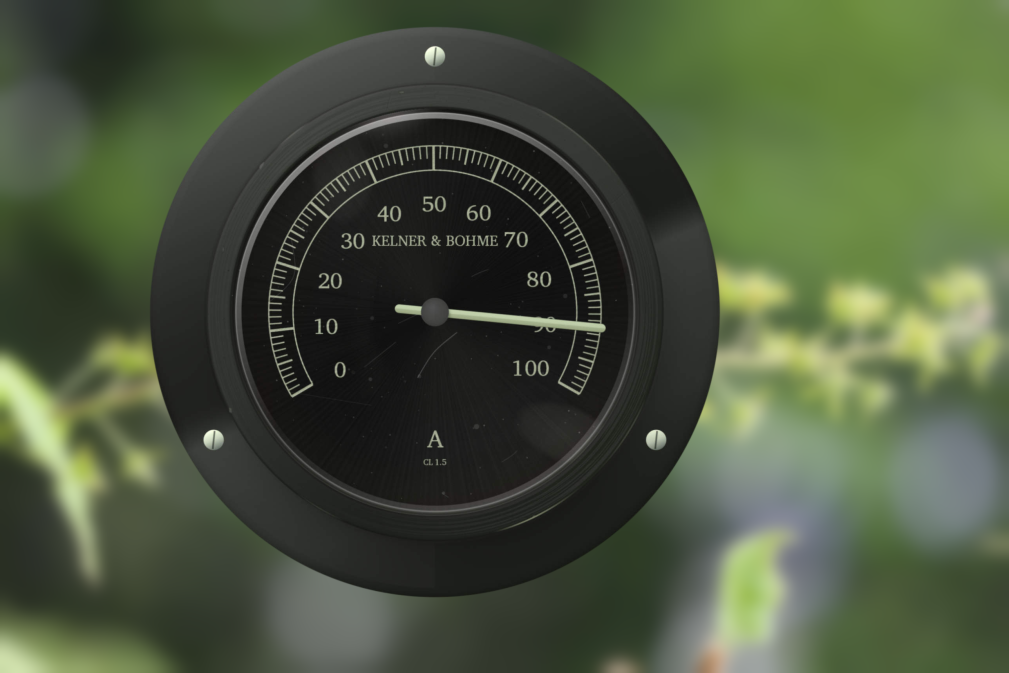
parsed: 90 A
